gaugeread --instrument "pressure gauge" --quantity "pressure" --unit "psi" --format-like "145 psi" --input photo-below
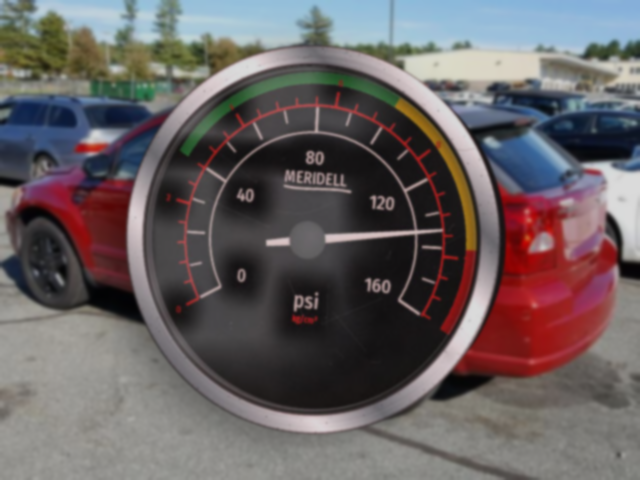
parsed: 135 psi
